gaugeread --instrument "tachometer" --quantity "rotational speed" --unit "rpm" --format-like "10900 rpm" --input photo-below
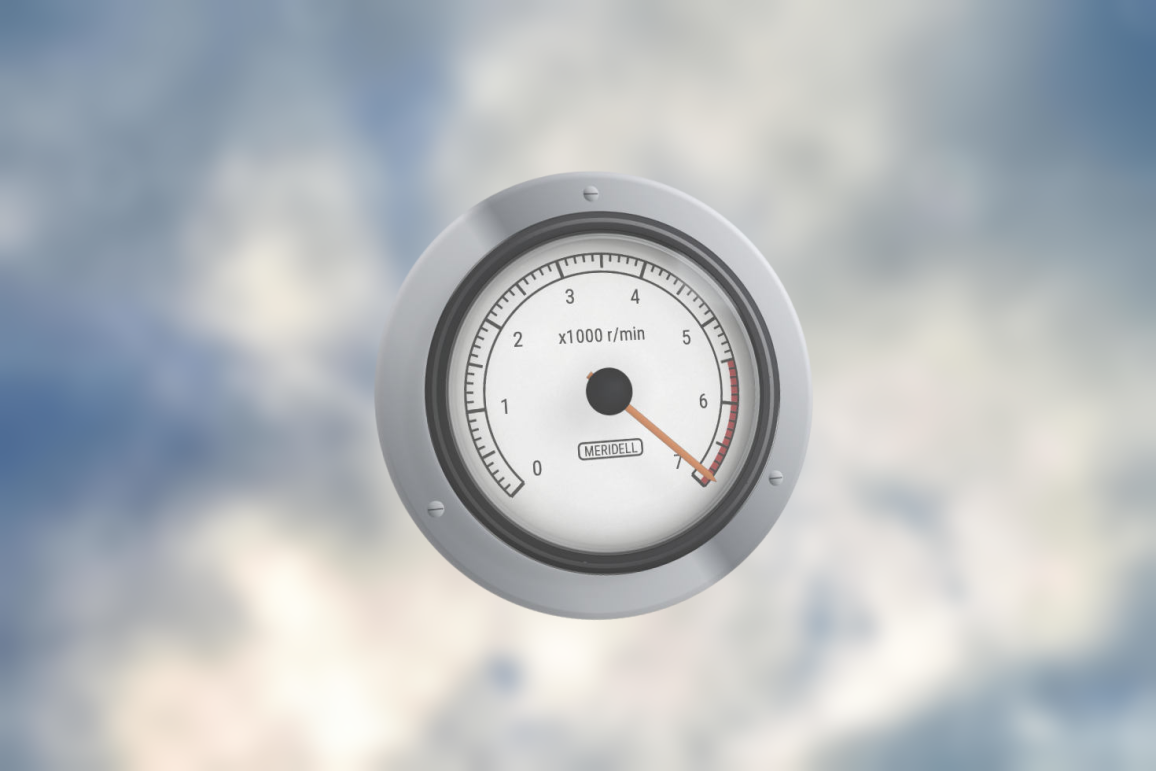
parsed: 6900 rpm
